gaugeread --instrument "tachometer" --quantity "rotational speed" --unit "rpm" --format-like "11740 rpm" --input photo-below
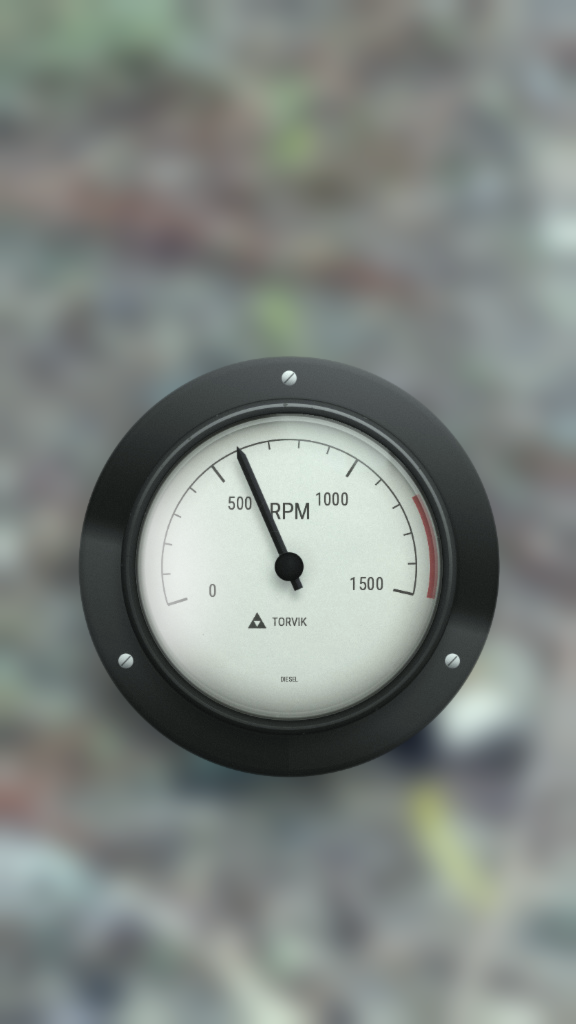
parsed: 600 rpm
